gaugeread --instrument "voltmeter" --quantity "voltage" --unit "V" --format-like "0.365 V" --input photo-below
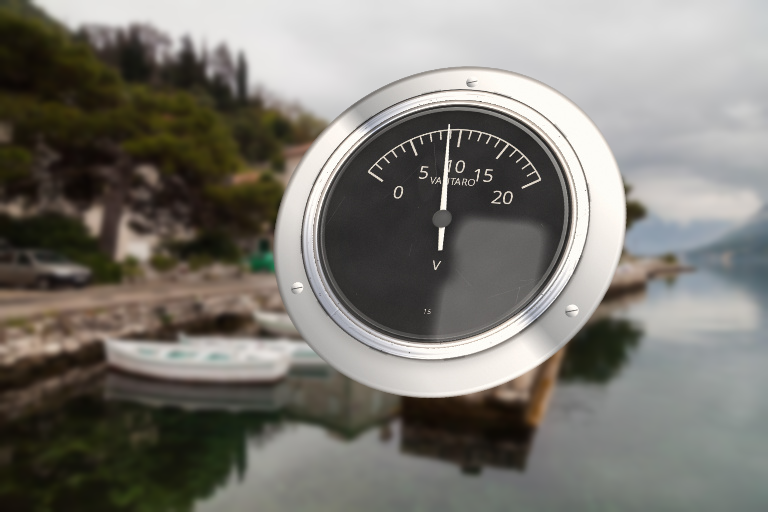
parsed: 9 V
